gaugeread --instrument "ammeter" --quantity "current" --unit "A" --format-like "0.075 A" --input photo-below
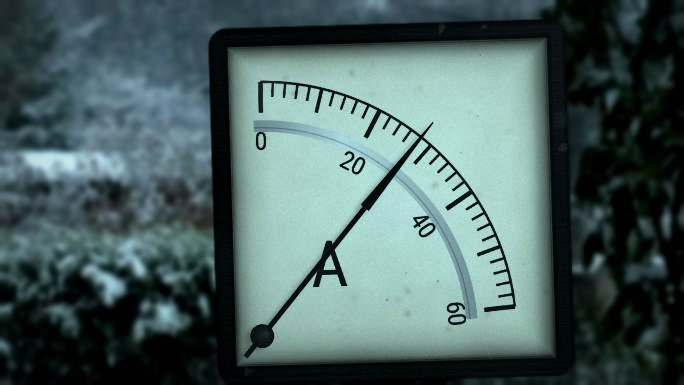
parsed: 28 A
